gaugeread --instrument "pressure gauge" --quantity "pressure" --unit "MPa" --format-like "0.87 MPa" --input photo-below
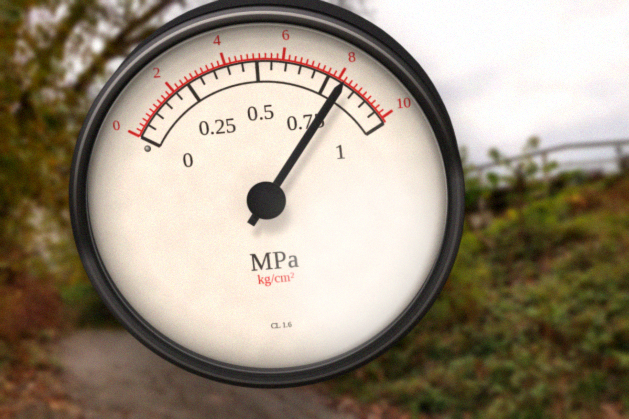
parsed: 0.8 MPa
